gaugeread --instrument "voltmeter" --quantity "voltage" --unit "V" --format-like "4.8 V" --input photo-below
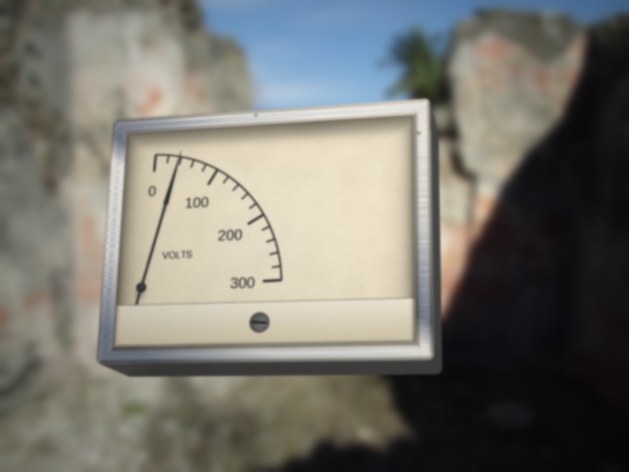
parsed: 40 V
